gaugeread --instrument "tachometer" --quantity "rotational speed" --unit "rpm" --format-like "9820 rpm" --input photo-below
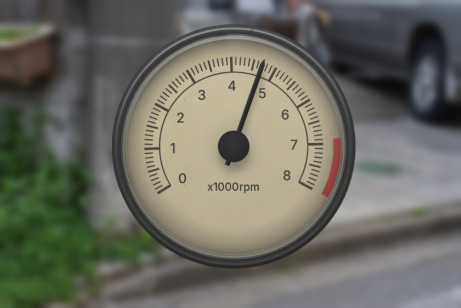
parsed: 4700 rpm
